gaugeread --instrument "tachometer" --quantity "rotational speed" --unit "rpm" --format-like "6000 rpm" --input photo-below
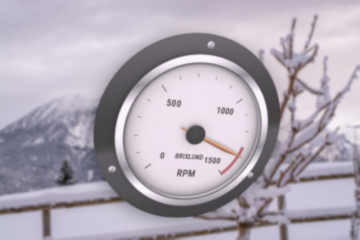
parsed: 1350 rpm
